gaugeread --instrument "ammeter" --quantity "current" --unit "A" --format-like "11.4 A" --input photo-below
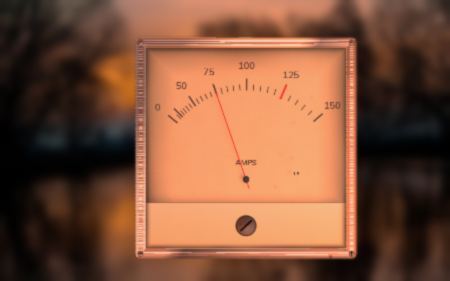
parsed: 75 A
